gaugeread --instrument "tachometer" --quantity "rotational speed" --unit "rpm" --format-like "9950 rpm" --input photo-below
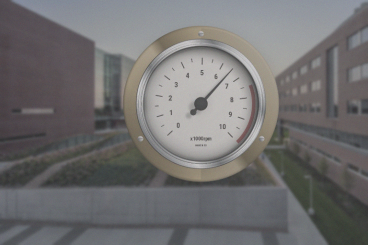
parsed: 6500 rpm
